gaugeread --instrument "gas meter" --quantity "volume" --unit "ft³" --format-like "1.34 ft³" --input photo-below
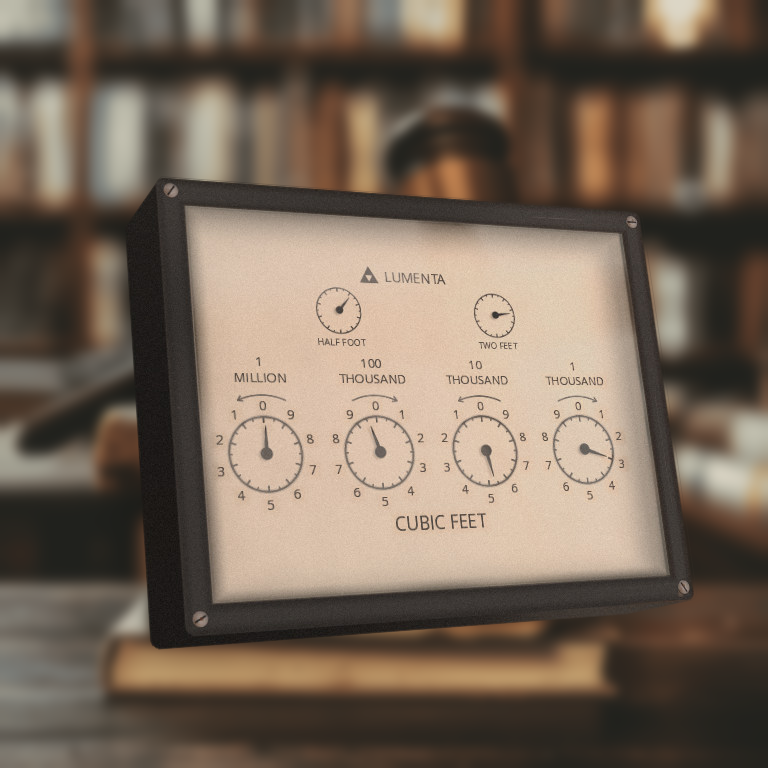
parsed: 995300 ft³
